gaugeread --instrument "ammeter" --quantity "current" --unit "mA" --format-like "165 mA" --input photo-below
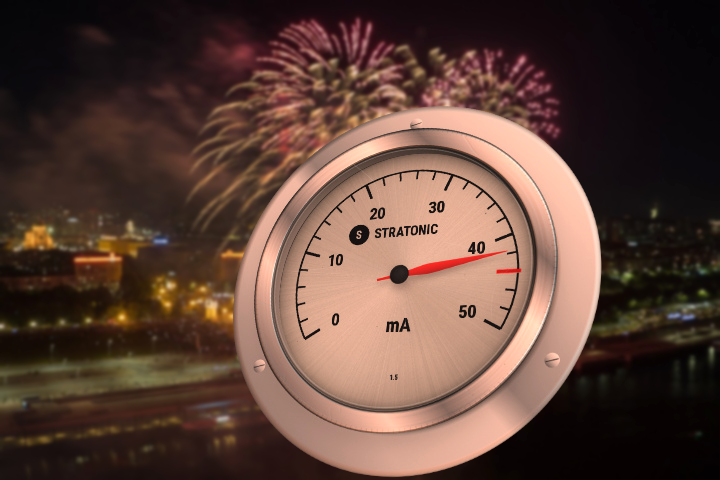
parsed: 42 mA
